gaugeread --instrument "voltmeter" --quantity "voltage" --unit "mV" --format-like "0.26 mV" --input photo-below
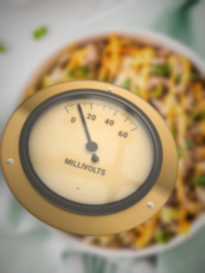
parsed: 10 mV
